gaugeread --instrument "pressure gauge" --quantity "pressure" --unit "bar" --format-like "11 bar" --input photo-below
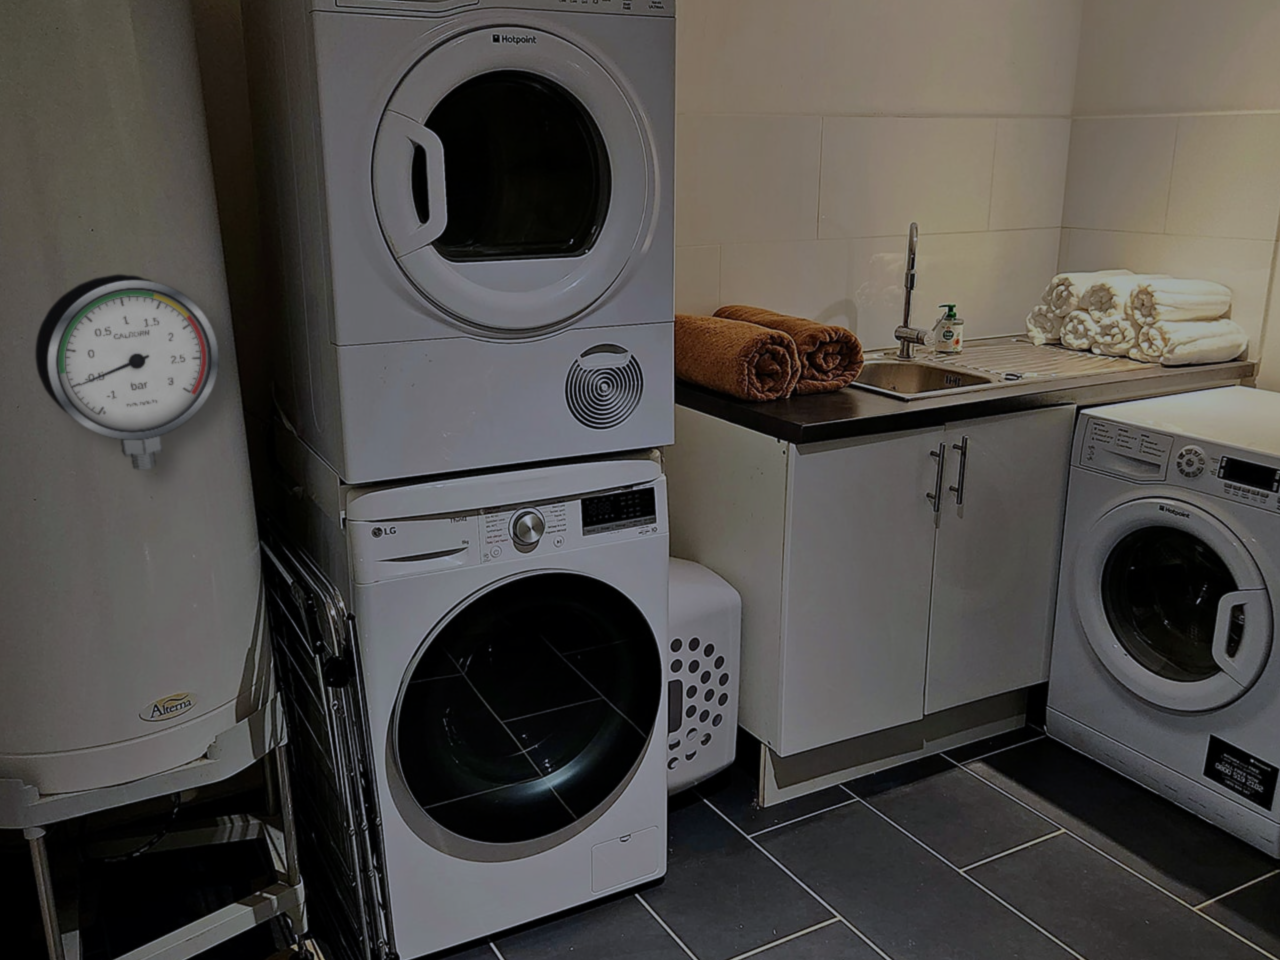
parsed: -0.5 bar
